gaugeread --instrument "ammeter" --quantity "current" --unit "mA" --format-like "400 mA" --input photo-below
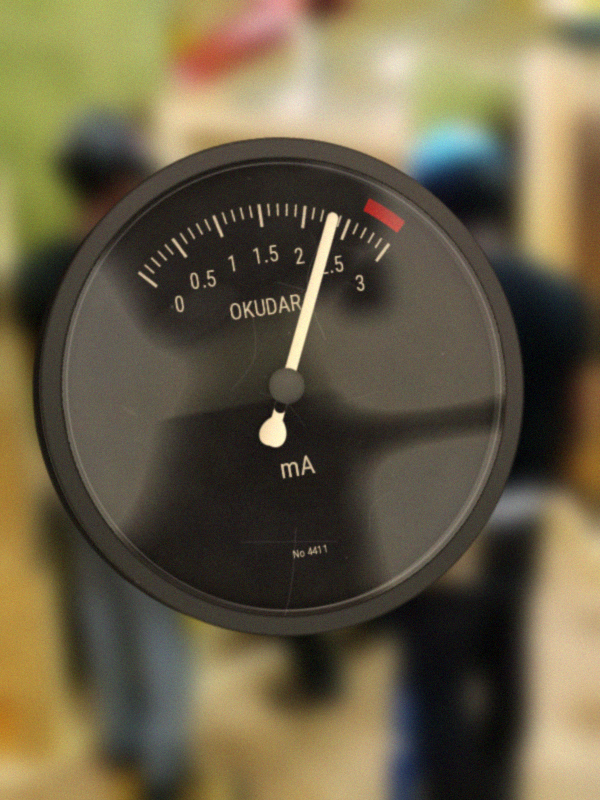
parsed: 2.3 mA
